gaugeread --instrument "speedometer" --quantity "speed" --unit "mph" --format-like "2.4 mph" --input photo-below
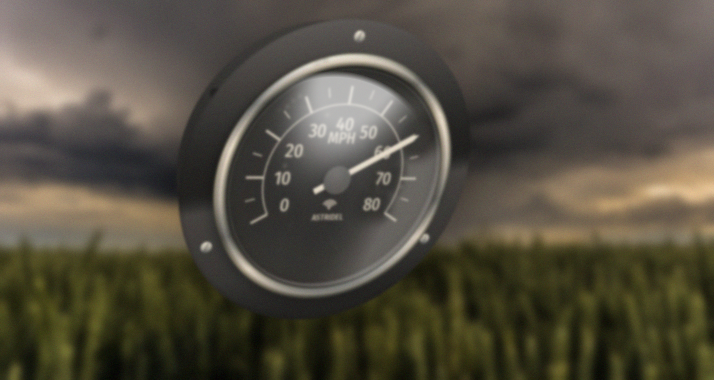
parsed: 60 mph
